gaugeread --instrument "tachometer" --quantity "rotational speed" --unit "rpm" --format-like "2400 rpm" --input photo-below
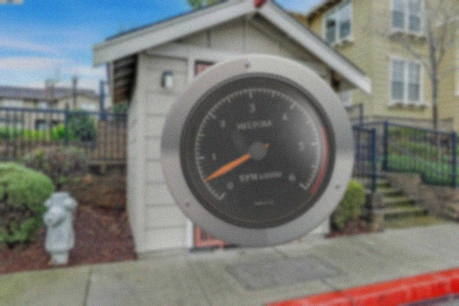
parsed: 500 rpm
